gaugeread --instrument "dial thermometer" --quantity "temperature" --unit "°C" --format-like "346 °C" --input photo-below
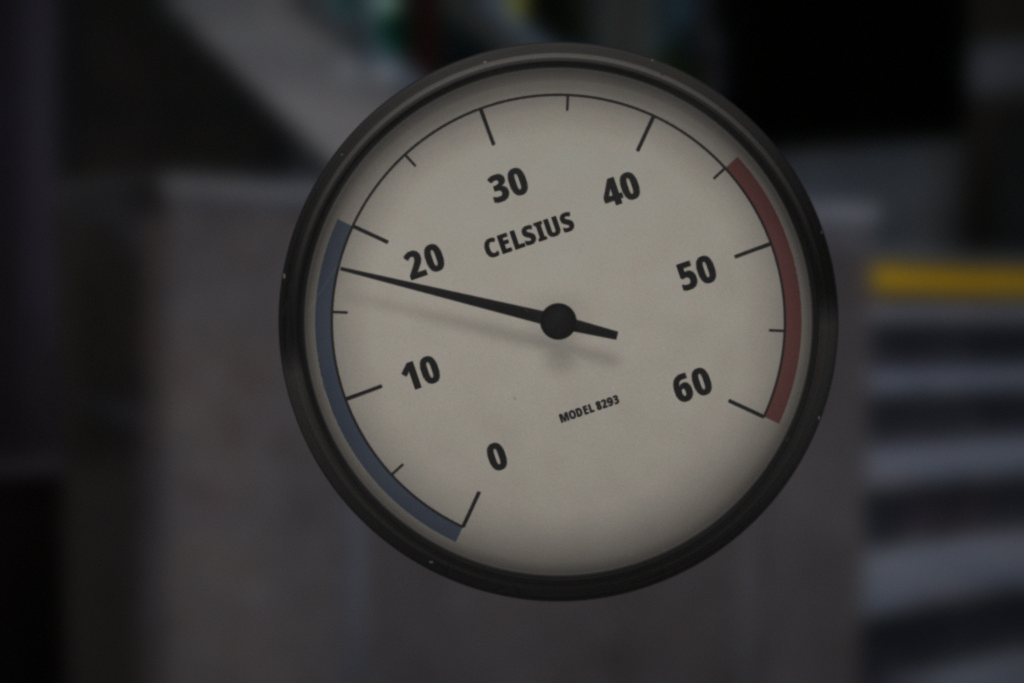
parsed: 17.5 °C
